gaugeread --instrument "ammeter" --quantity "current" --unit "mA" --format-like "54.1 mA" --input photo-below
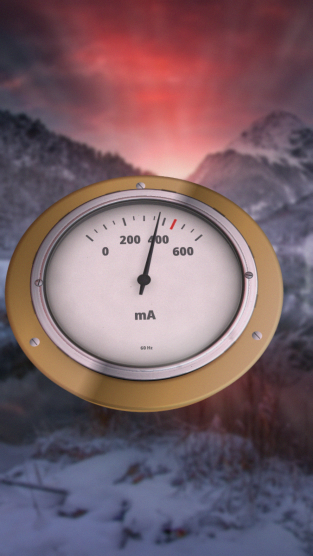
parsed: 375 mA
